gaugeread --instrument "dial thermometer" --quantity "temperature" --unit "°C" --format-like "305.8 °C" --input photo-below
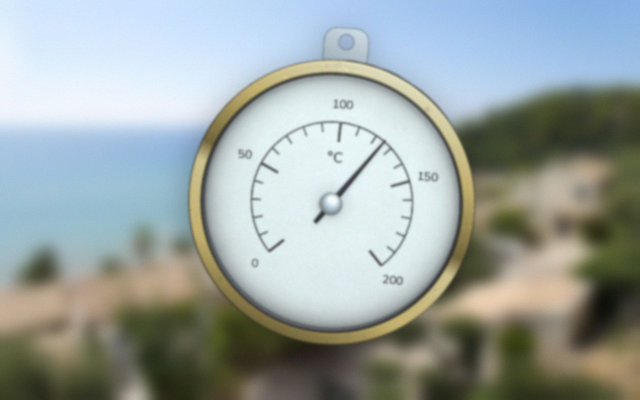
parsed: 125 °C
